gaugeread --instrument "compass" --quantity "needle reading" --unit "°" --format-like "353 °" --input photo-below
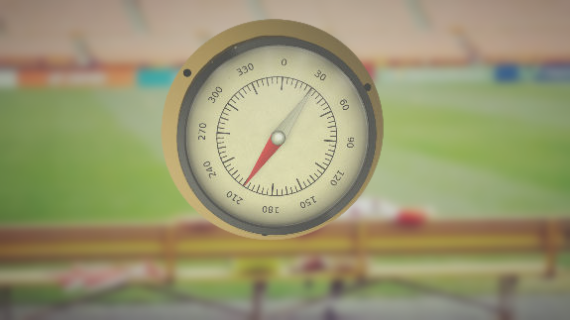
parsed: 210 °
